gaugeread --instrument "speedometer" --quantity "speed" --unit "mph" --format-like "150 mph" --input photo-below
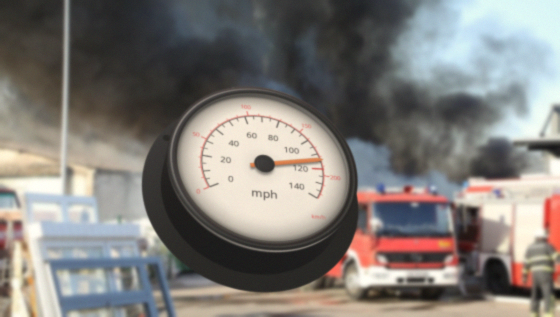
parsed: 115 mph
